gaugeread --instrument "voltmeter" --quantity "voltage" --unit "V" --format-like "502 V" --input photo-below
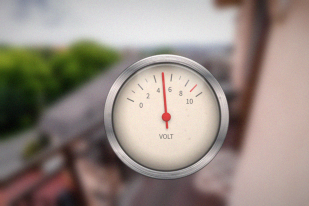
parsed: 5 V
